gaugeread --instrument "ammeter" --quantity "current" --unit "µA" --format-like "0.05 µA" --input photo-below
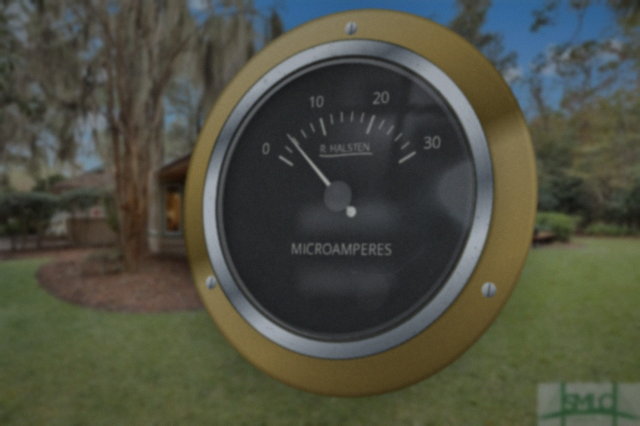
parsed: 4 µA
